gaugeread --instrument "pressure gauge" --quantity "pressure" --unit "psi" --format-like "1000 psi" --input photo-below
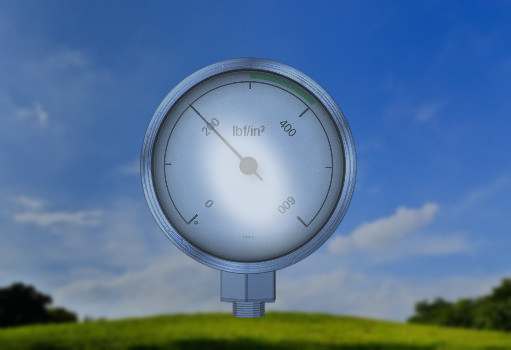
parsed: 200 psi
